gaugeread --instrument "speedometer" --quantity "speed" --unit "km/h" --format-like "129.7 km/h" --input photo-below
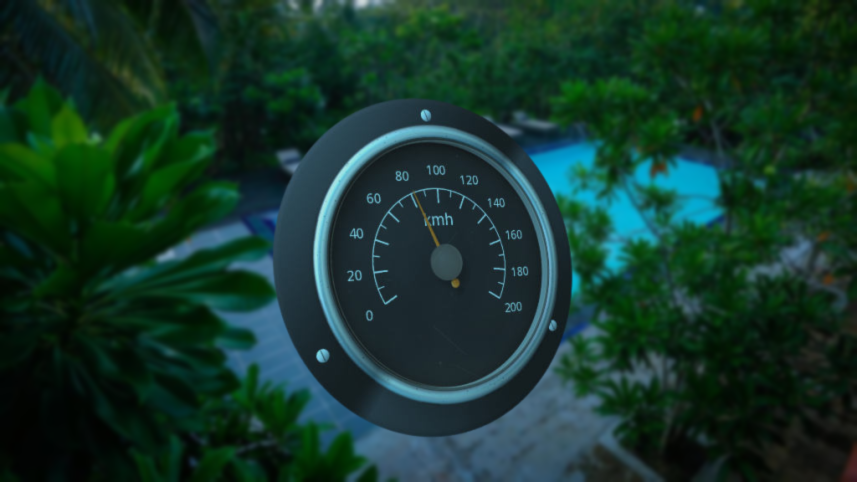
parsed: 80 km/h
